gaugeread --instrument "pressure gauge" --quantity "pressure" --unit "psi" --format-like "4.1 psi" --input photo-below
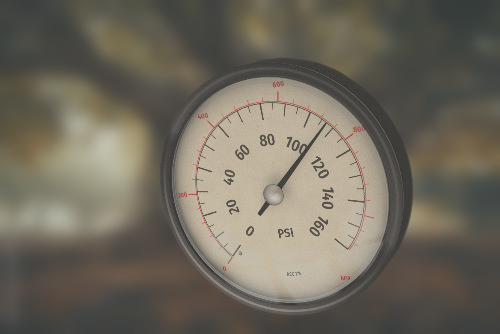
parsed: 107.5 psi
